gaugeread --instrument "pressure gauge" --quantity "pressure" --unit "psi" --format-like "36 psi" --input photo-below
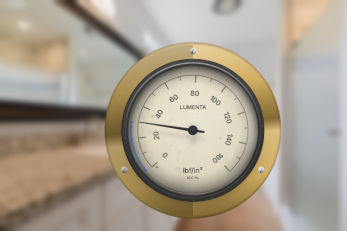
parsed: 30 psi
